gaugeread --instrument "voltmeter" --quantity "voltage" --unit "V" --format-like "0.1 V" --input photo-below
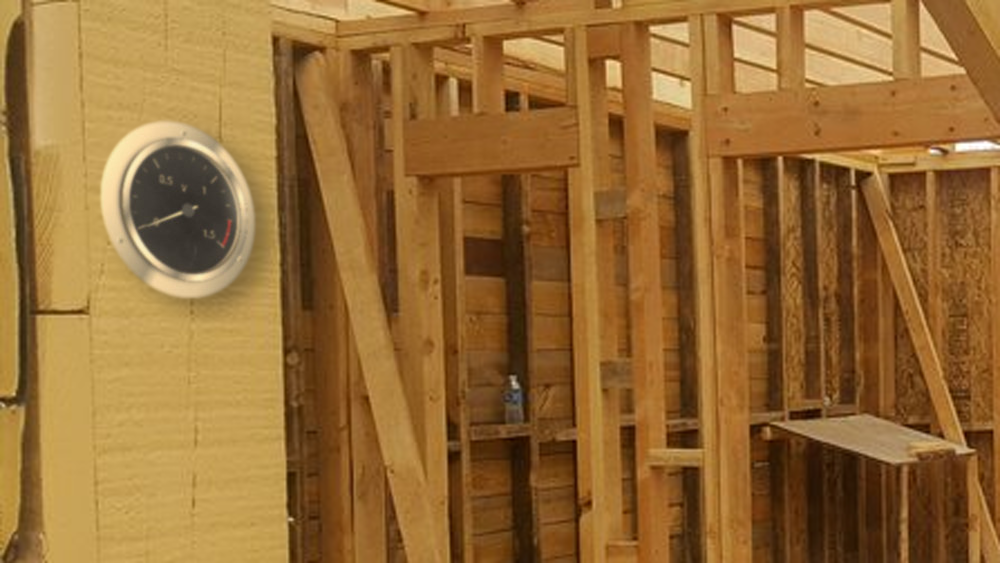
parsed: 0 V
